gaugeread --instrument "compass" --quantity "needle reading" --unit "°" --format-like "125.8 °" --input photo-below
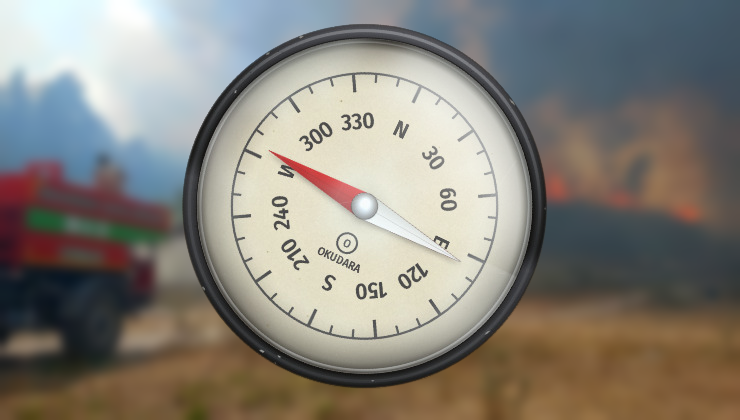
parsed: 275 °
